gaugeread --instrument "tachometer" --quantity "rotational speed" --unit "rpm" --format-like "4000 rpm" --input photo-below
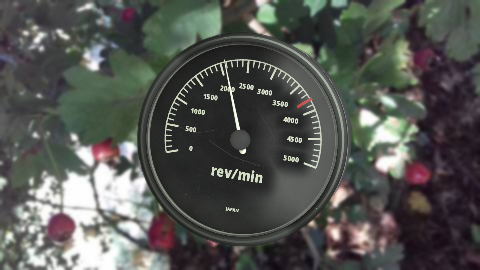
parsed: 2100 rpm
